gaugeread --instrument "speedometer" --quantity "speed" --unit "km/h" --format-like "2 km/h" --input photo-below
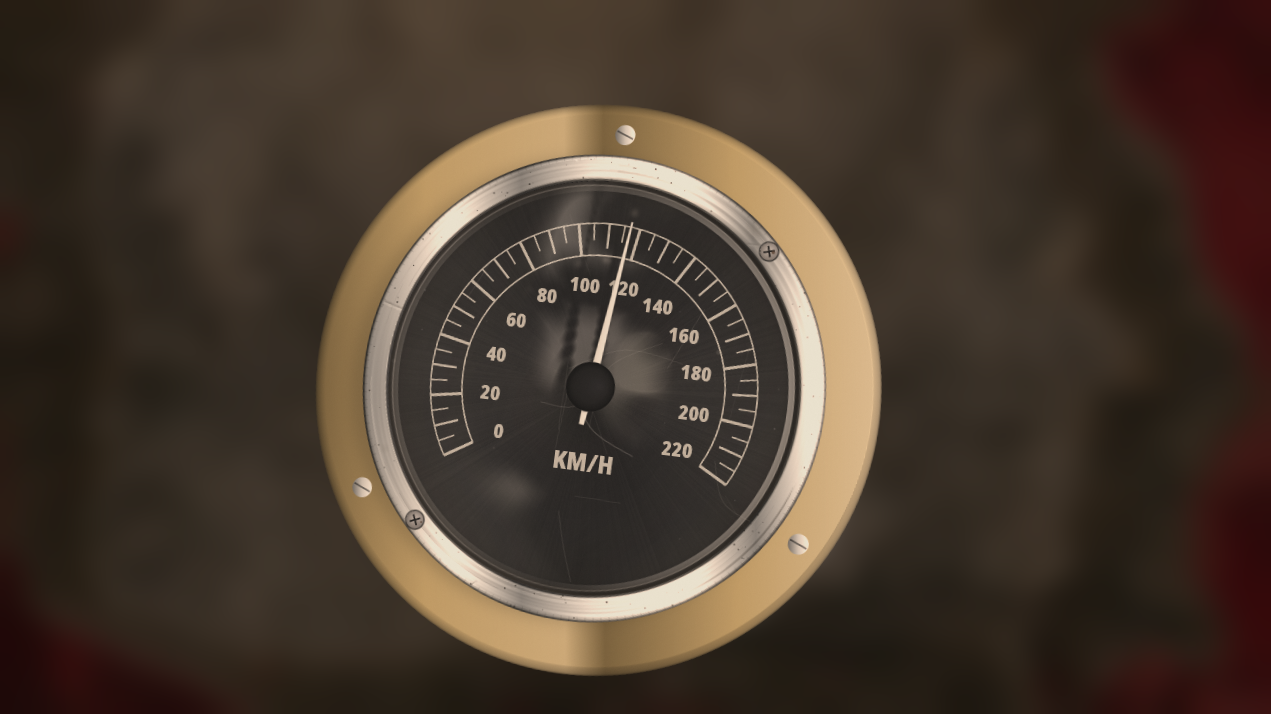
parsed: 117.5 km/h
